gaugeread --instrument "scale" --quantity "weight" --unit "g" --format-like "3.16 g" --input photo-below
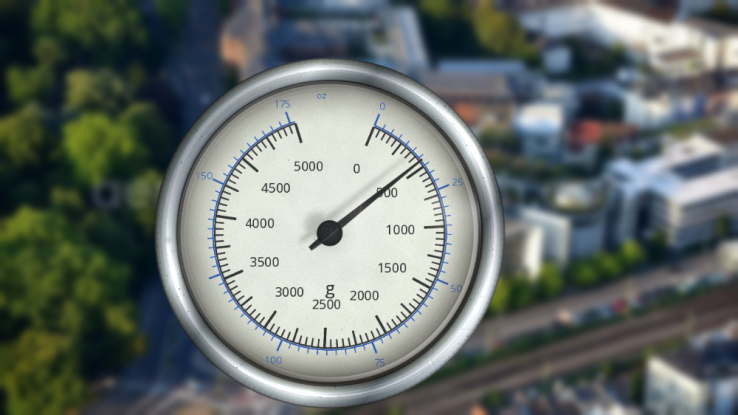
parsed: 450 g
